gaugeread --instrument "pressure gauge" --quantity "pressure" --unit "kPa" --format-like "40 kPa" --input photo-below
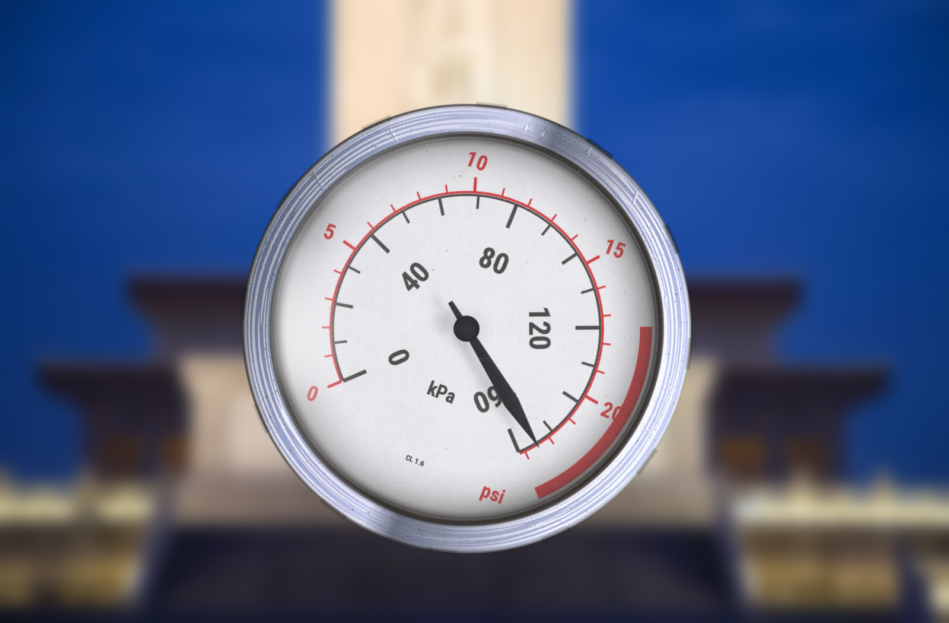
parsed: 155 kPa
